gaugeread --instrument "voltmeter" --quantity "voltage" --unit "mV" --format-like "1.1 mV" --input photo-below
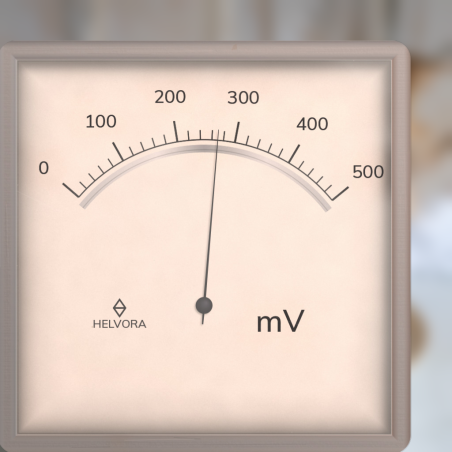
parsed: 270 mV
